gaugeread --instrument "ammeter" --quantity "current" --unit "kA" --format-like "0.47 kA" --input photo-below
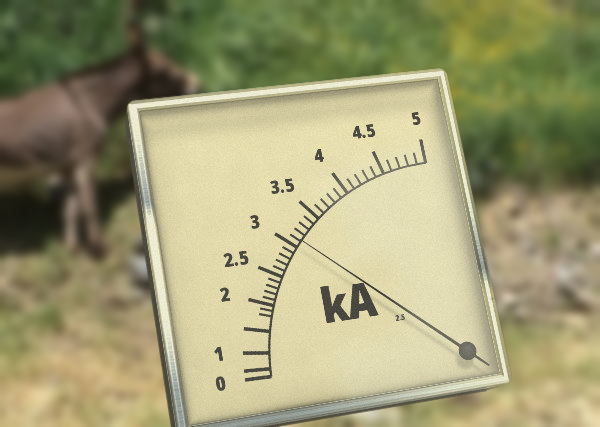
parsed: 3.1 kA
